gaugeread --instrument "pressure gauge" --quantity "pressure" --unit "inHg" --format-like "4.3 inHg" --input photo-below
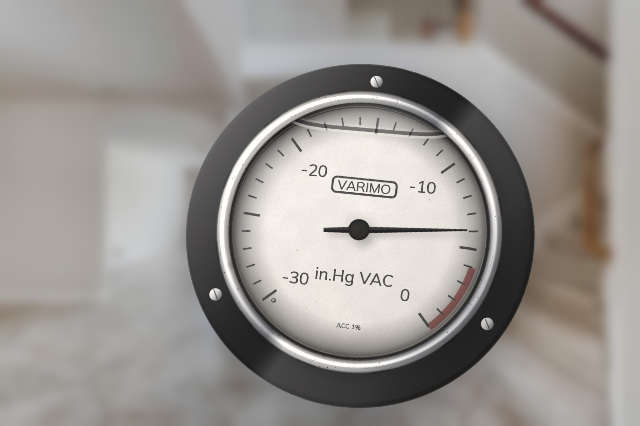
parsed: -6 inHg
